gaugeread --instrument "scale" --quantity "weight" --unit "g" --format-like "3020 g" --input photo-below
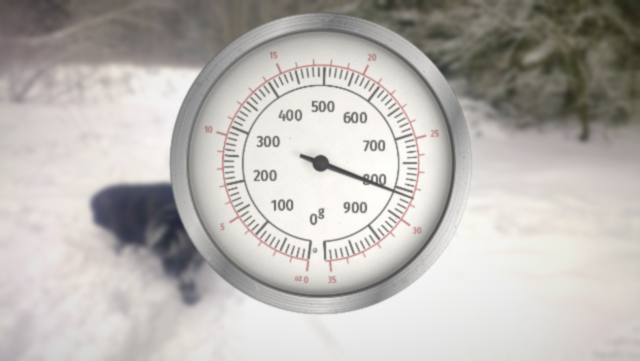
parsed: 810 g
